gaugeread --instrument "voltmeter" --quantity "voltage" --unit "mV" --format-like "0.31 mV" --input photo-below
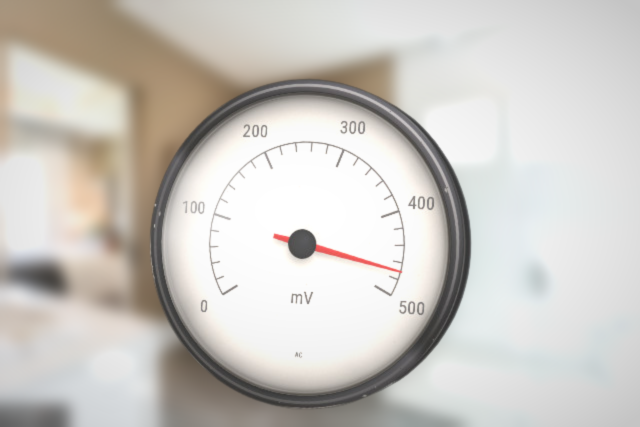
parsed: 470 mV
